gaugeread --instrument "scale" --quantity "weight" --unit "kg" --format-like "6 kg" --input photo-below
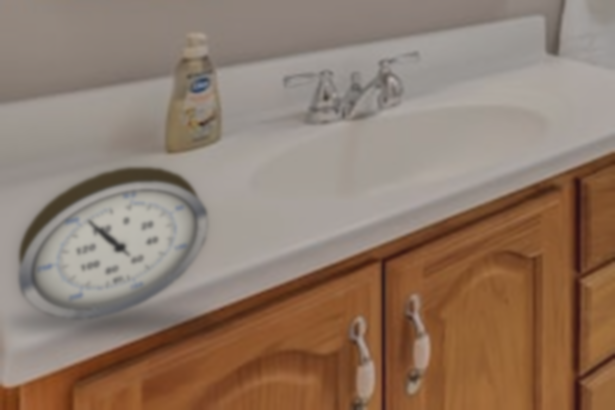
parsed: 140 kg
